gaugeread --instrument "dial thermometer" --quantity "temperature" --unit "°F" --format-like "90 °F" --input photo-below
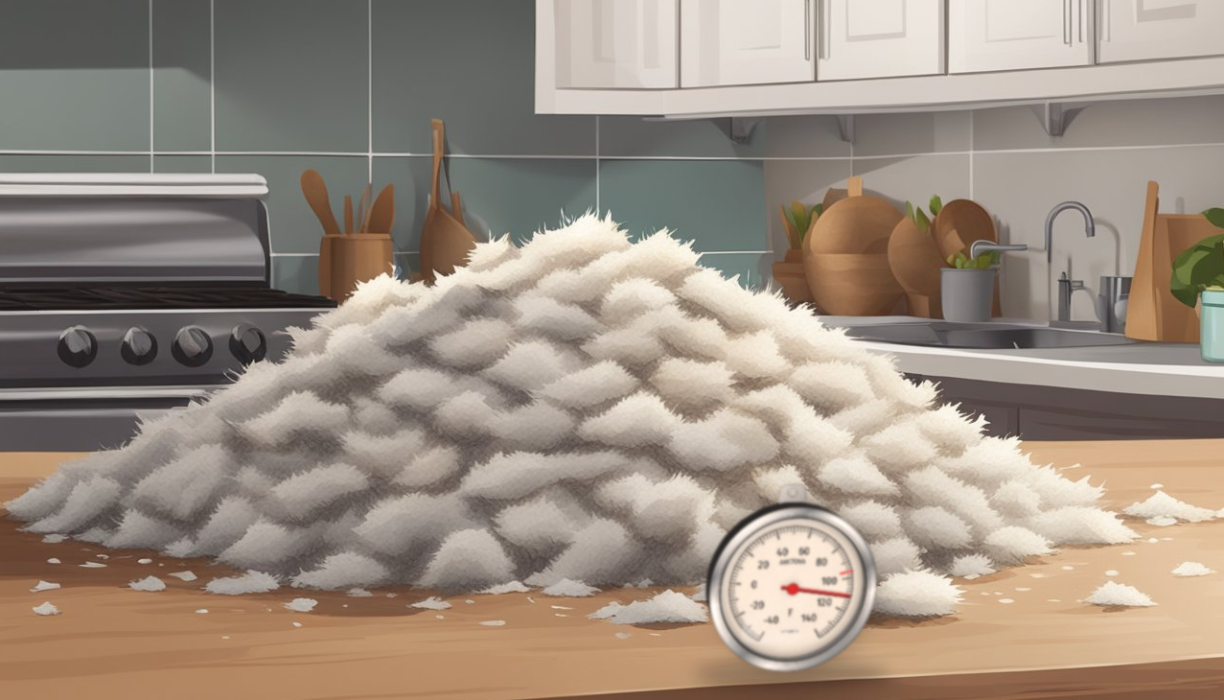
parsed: 110 °F
